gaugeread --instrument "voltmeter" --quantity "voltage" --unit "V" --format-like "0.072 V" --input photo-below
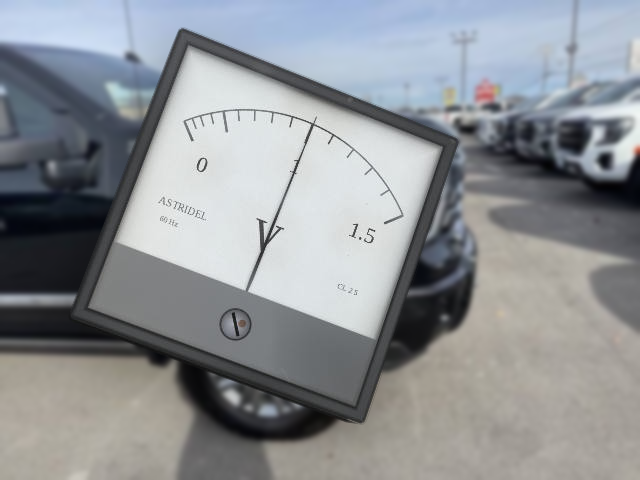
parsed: 1 V
